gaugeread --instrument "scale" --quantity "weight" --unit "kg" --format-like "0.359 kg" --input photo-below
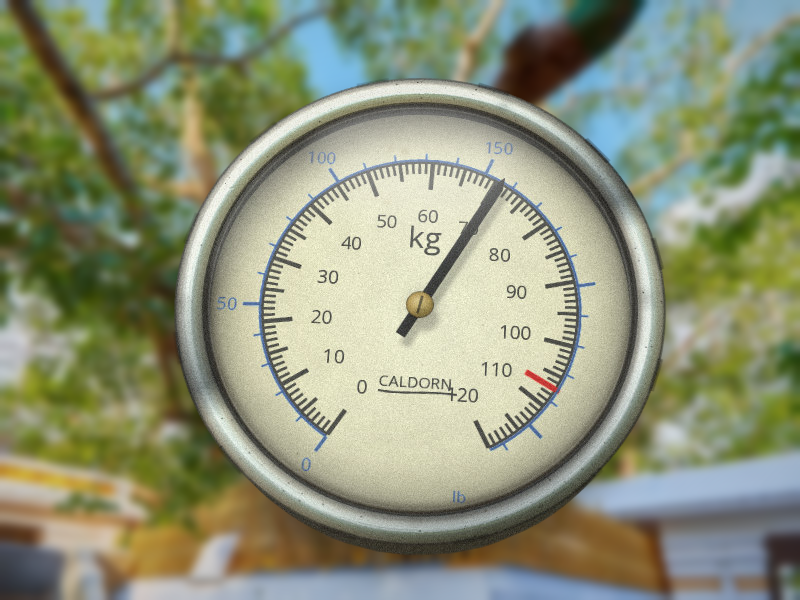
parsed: 71 kg
